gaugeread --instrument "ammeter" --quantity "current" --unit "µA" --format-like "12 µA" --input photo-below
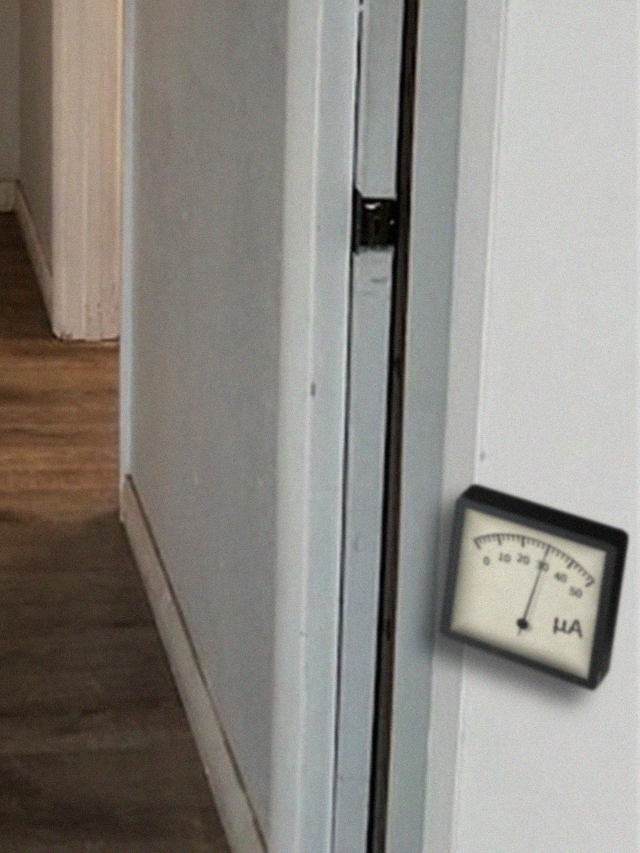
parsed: 30 µA
